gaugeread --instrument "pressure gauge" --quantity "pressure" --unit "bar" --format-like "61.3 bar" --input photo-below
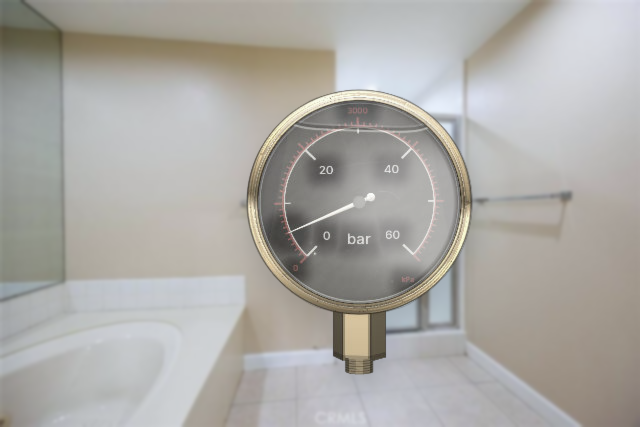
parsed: 5 bar
